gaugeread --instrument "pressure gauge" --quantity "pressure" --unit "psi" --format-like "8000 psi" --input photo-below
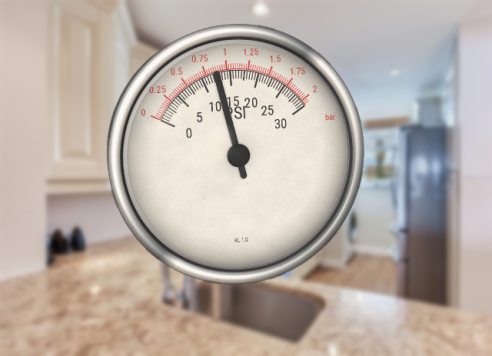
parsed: 12.5 psi
